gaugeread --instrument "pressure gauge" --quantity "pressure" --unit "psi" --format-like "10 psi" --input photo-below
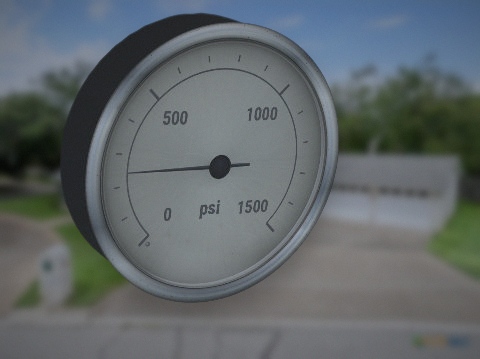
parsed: 250 psi
